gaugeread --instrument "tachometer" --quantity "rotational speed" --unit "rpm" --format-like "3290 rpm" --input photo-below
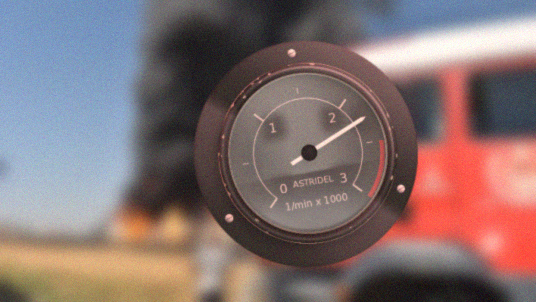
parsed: 2250 rpm
